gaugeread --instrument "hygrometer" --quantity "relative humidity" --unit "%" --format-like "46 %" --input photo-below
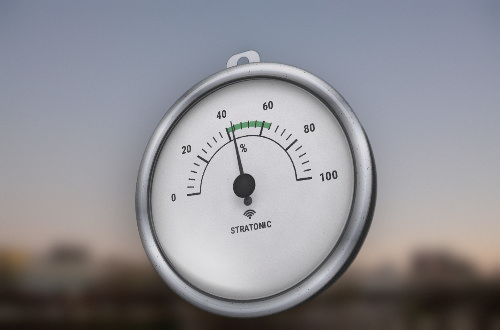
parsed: 44 %
